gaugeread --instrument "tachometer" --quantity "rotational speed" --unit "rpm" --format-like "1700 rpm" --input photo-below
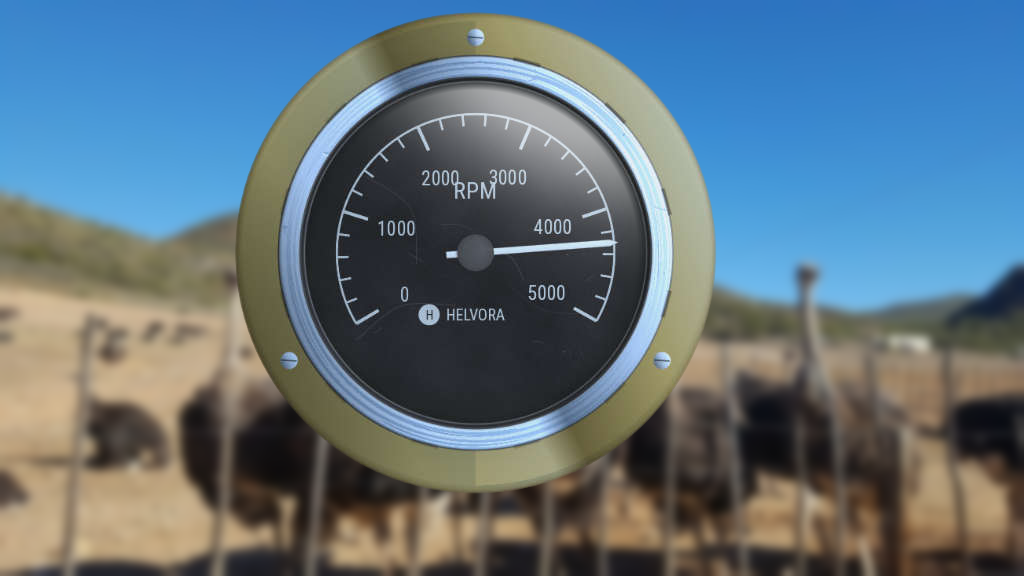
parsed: 4300 rpm
